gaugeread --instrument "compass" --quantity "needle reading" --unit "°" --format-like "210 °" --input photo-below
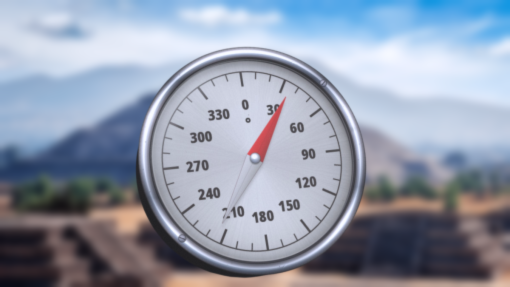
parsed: 35 °
